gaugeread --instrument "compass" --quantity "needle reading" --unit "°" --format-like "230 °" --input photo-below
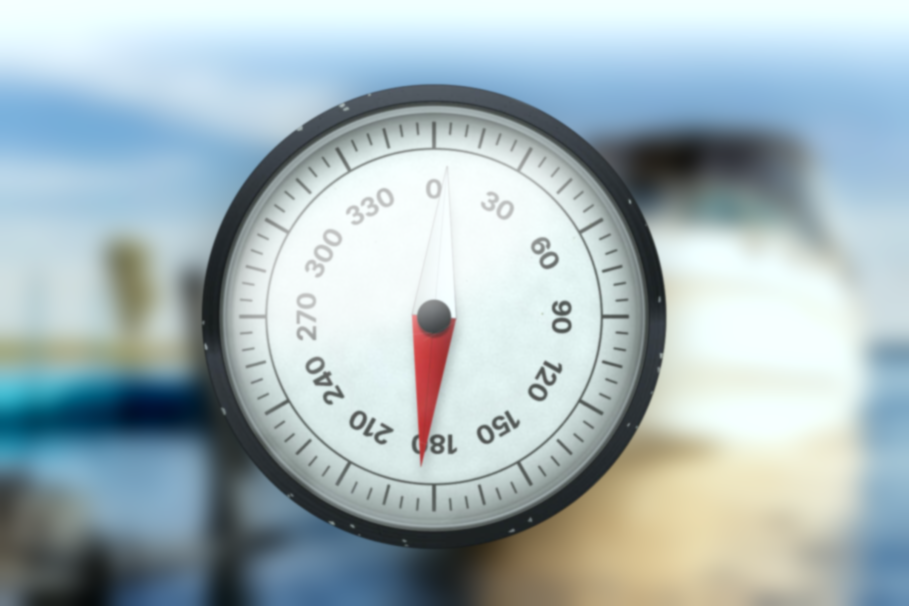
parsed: 185 °
